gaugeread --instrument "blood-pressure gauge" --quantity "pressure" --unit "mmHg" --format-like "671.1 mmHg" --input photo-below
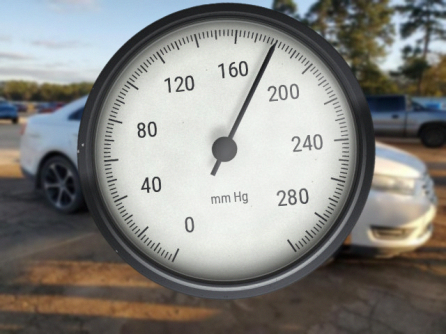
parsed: 180 mmHg
